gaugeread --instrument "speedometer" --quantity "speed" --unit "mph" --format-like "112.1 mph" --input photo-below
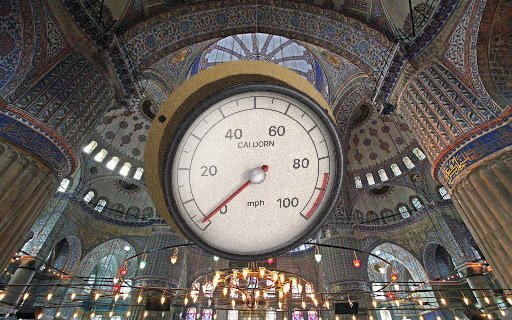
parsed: 2.5 mph
